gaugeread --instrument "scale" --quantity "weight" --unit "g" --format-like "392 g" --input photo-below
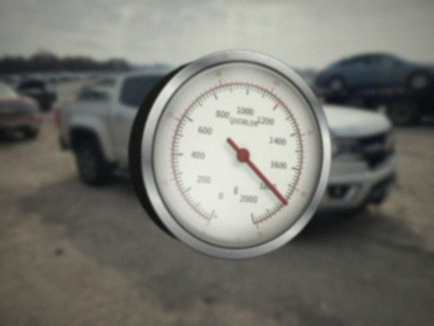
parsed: 1800 g
